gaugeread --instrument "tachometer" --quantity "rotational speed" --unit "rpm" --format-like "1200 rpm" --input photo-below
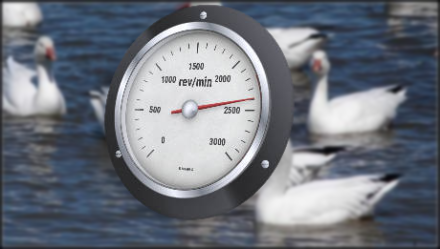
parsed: 2400 rpm
